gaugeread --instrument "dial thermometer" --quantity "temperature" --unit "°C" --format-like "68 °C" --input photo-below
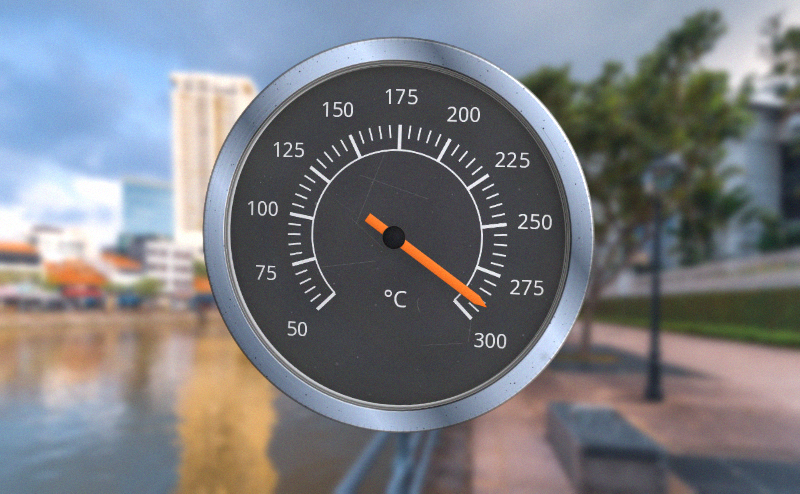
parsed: 290 °C
